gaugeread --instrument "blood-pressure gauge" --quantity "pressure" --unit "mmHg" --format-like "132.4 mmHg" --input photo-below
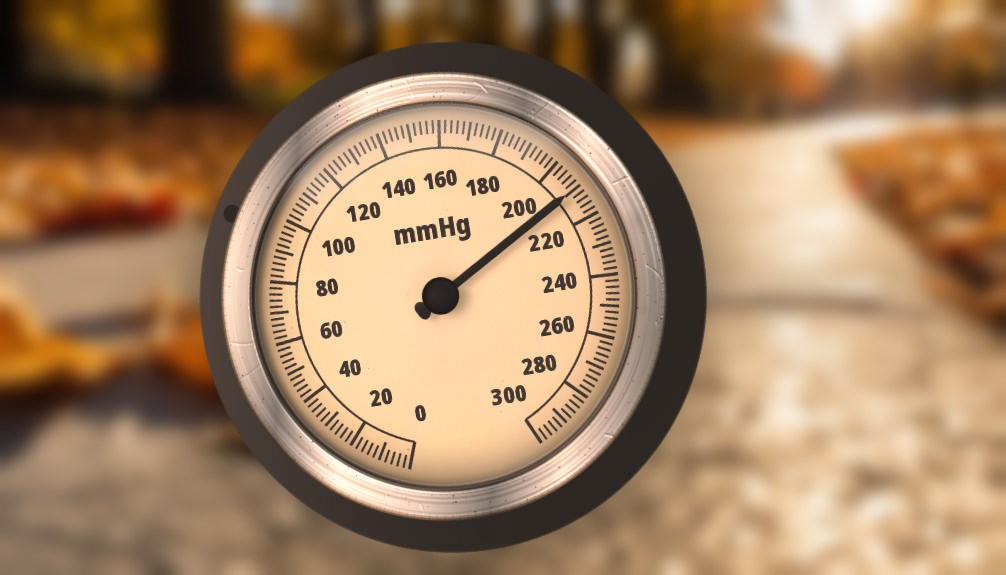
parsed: 210 mmHg
